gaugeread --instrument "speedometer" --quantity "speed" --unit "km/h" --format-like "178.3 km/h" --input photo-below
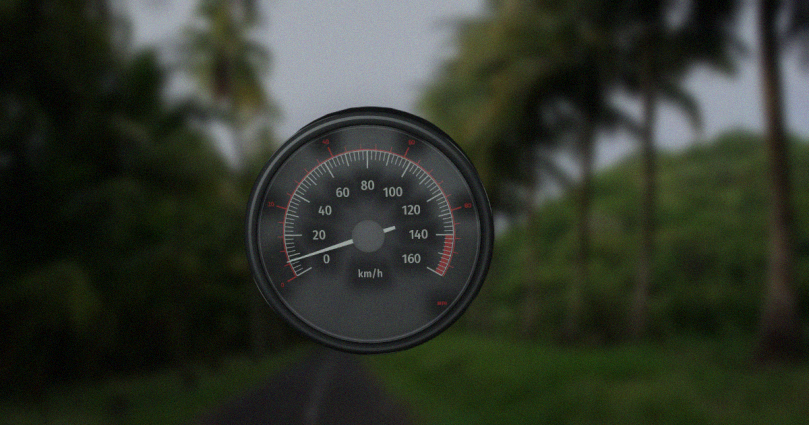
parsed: 8 km/h
